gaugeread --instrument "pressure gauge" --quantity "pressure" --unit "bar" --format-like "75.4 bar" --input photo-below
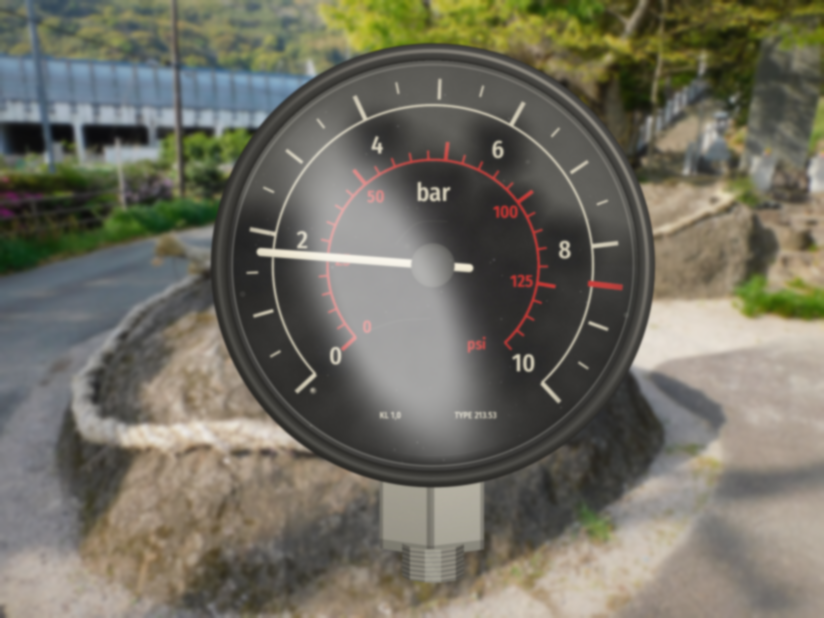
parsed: 1.75 bar
